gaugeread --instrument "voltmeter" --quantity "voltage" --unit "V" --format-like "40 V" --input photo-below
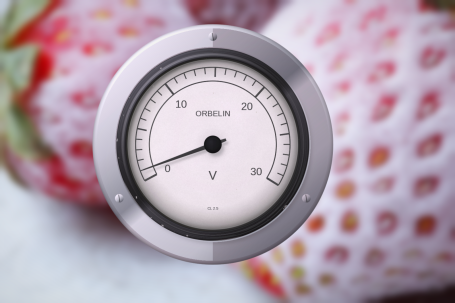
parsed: 1 V
